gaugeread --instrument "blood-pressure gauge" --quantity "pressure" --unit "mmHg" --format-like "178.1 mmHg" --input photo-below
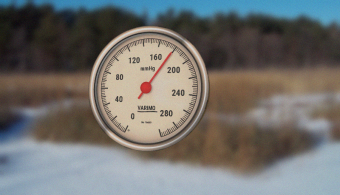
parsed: 180 mmHg
